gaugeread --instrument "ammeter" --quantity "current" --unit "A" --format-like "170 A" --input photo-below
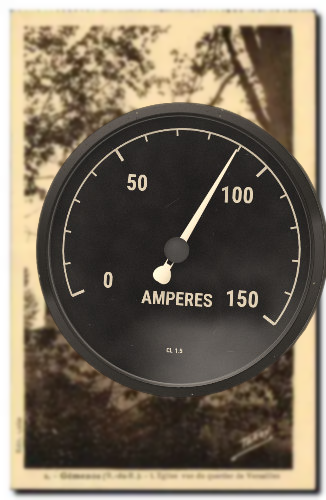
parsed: 90 A
